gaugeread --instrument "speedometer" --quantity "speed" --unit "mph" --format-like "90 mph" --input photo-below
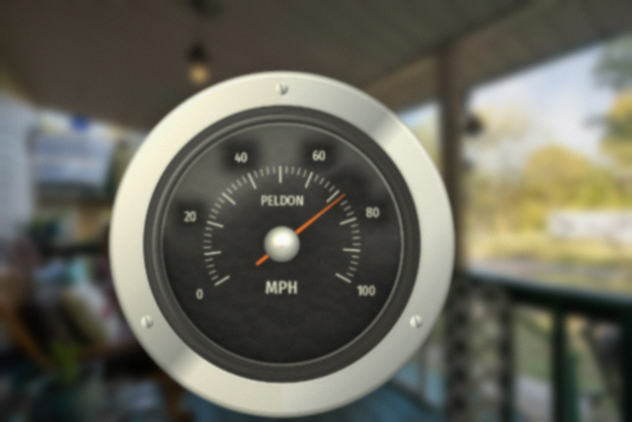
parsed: 72 mph
